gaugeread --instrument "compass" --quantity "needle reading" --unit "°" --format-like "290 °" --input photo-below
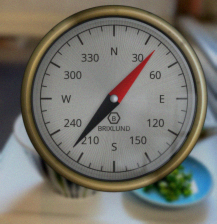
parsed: 40 °
